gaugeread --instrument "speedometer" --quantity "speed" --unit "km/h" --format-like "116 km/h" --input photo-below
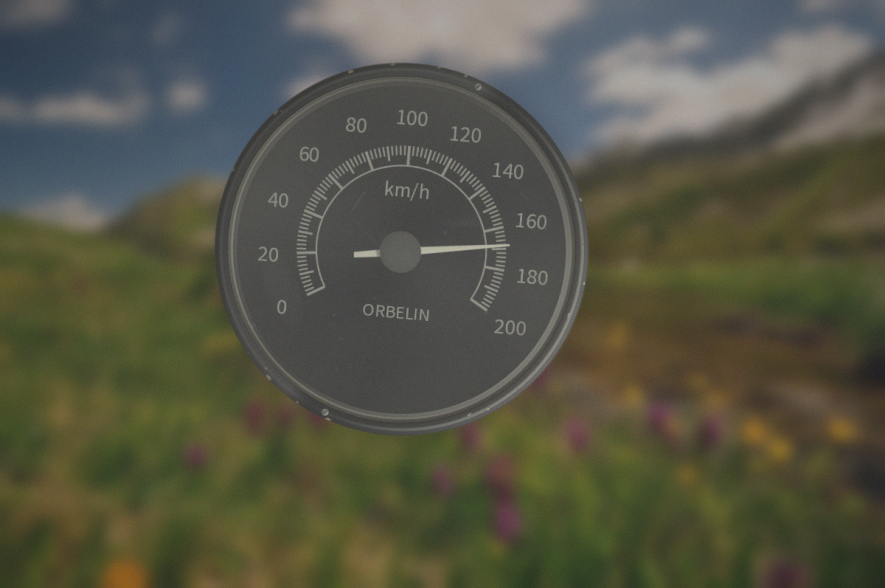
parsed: 168 km/h
